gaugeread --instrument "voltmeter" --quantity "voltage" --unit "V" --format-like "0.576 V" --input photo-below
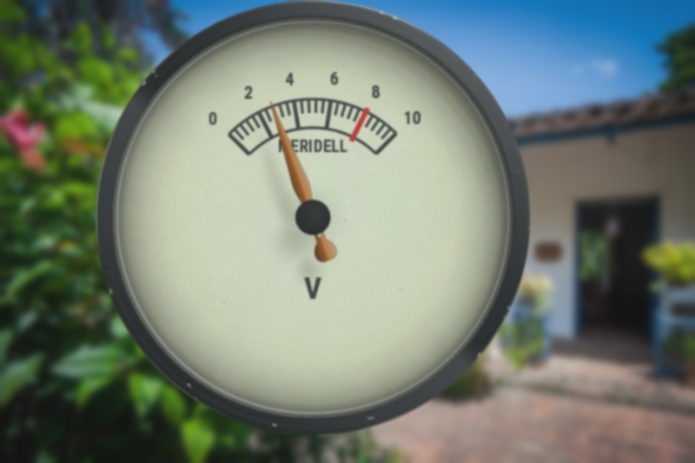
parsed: 2.8 V
